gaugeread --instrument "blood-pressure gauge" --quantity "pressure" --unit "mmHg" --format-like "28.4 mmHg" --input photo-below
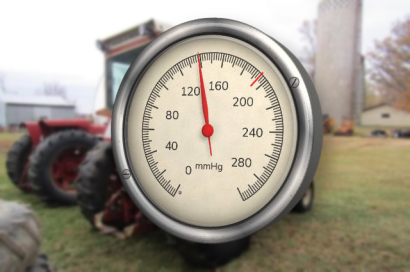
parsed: 140 mmHg
